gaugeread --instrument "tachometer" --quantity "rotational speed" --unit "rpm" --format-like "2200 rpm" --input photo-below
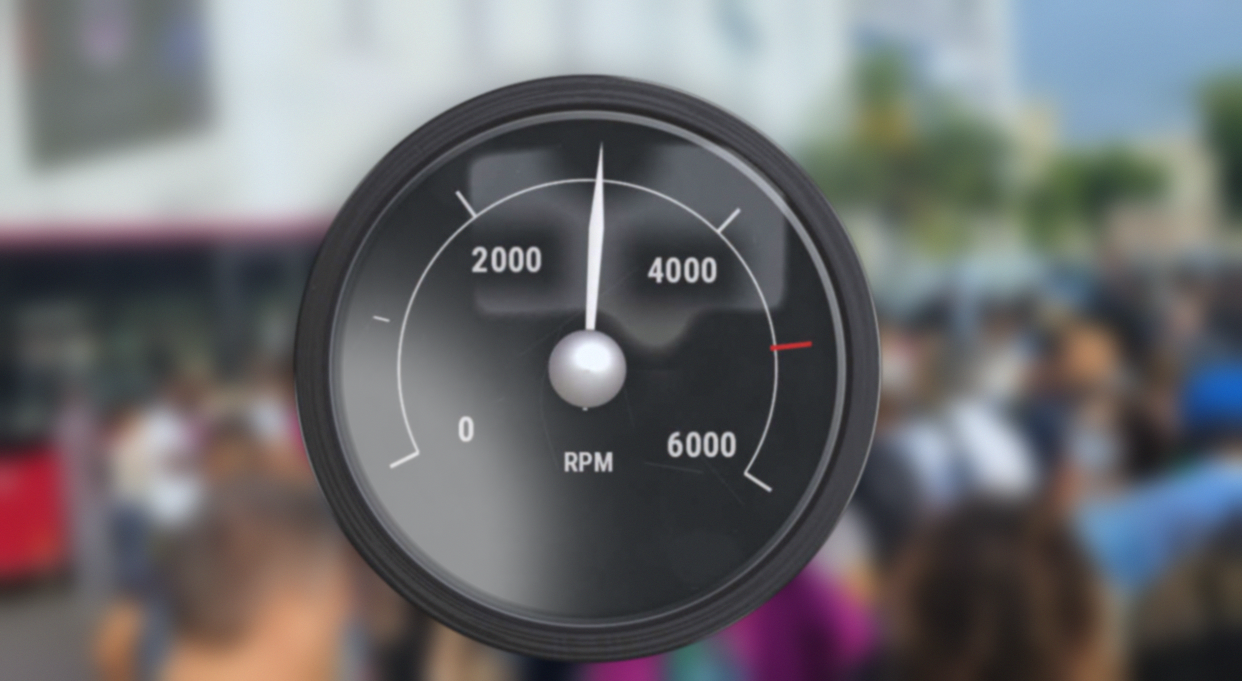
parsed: 3000 rpm
